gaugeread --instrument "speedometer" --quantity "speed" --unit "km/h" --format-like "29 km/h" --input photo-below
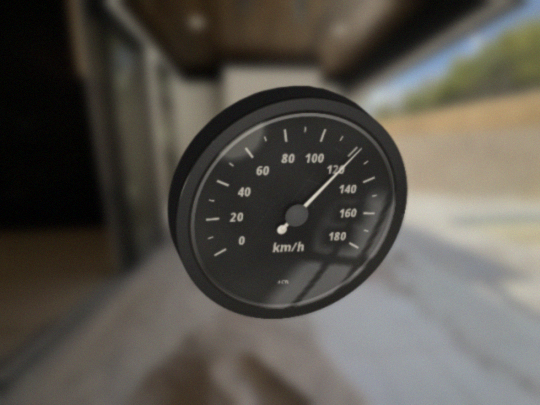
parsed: 120 km/h
